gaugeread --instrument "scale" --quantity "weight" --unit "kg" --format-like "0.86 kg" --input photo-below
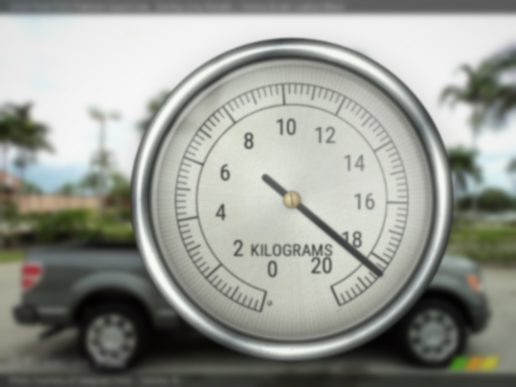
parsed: 18.4 kg
